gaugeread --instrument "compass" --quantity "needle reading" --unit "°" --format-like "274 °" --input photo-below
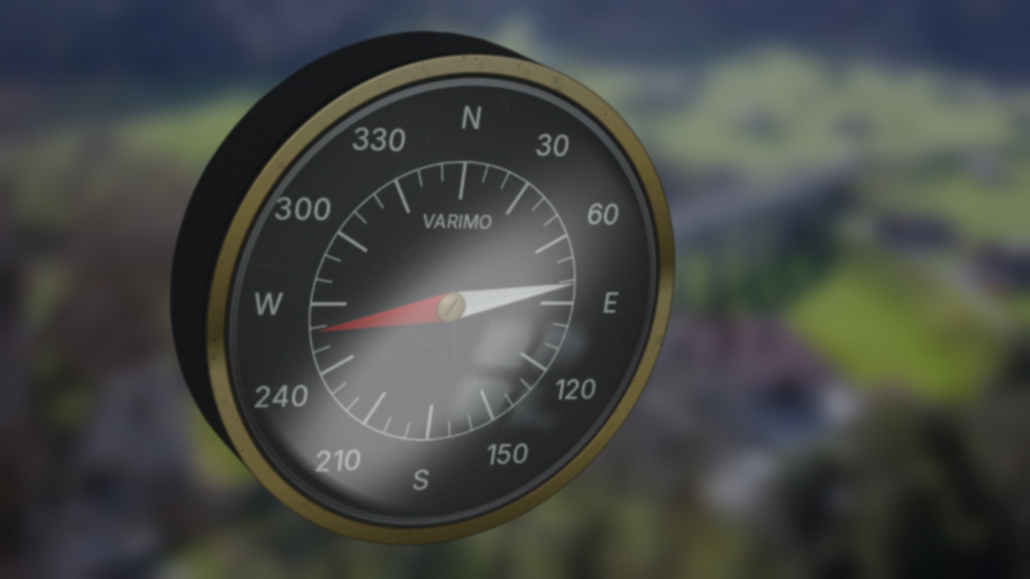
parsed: 260 °
